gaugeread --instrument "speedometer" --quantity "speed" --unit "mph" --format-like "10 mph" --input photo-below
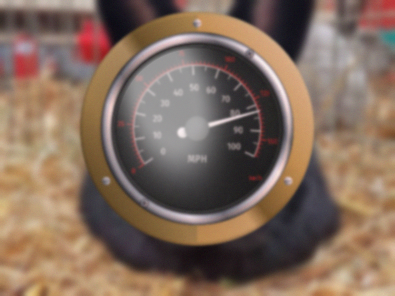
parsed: 82.5 mph
